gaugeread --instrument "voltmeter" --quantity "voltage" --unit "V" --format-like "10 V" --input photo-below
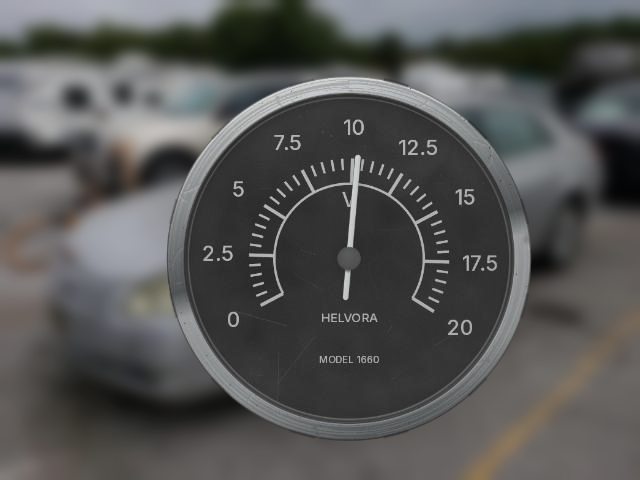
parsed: 10.25 V
